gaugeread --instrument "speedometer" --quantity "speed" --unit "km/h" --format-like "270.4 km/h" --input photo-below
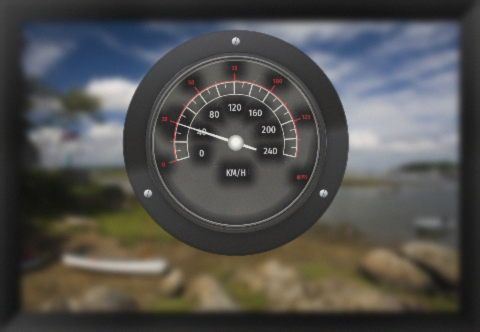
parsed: 40 km/h
